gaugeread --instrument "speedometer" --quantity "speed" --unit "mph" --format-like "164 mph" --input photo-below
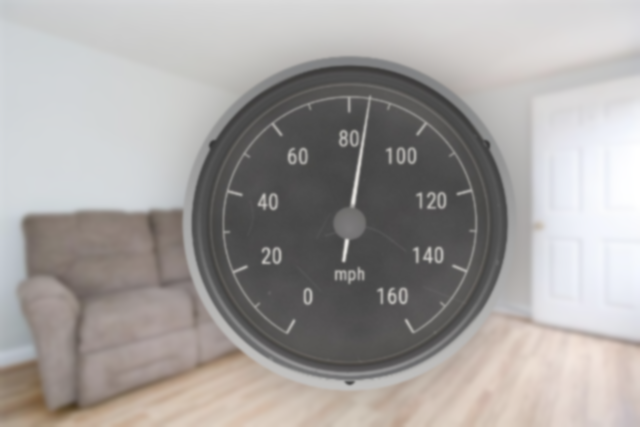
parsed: 85 mph
